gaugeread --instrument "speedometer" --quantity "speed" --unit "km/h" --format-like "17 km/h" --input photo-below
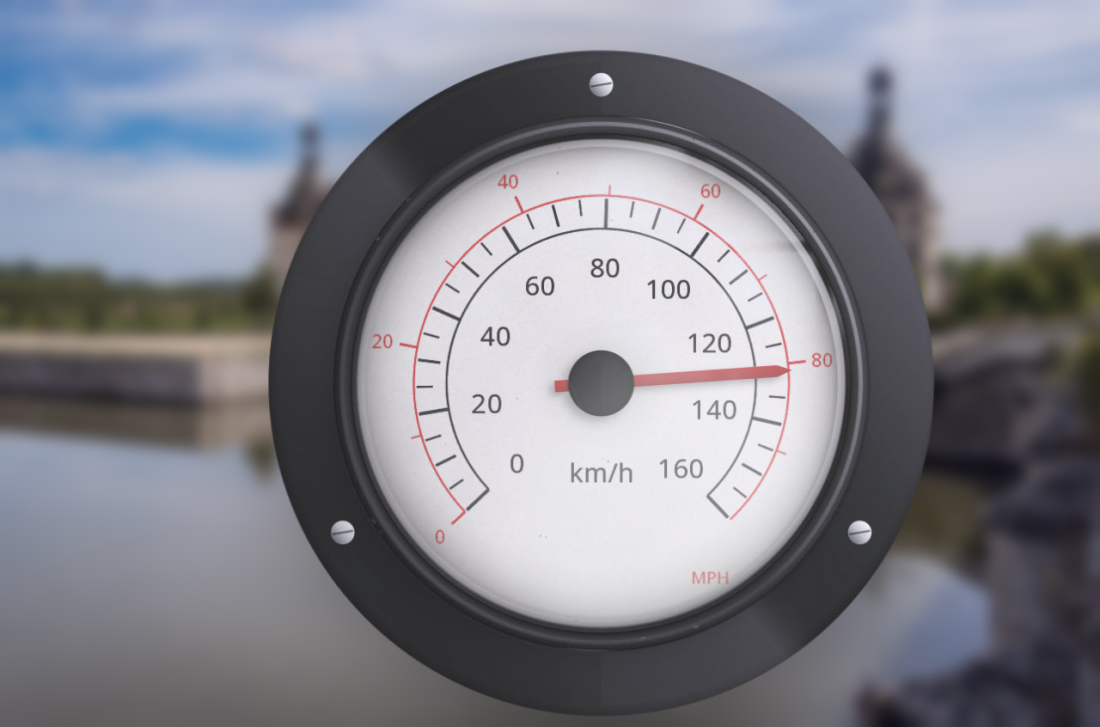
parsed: 130 km/h
